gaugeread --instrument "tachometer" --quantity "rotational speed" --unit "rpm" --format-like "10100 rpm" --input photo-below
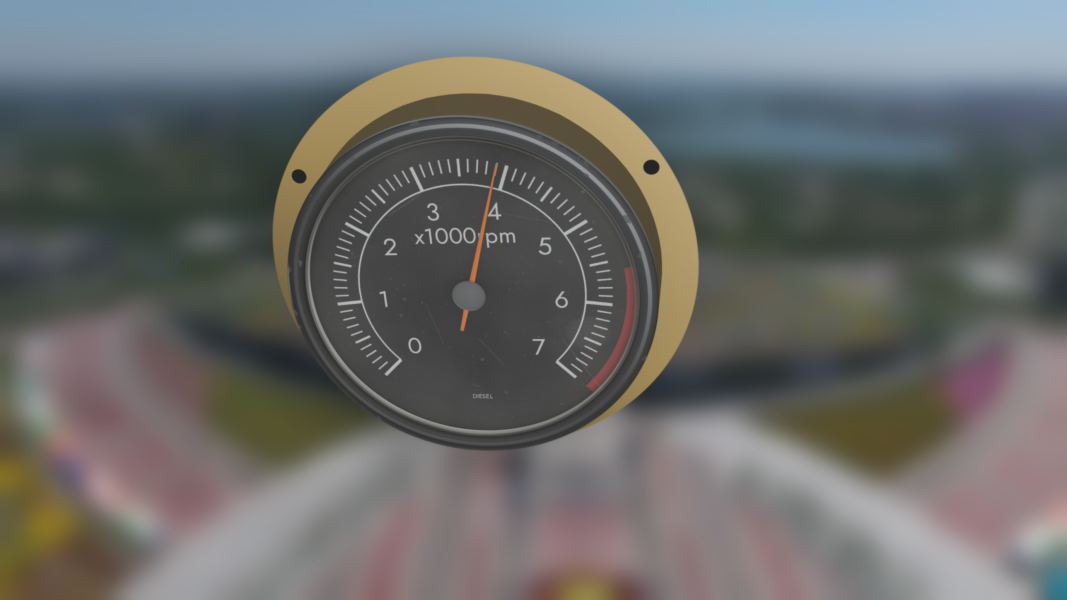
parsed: 3900 rpm
